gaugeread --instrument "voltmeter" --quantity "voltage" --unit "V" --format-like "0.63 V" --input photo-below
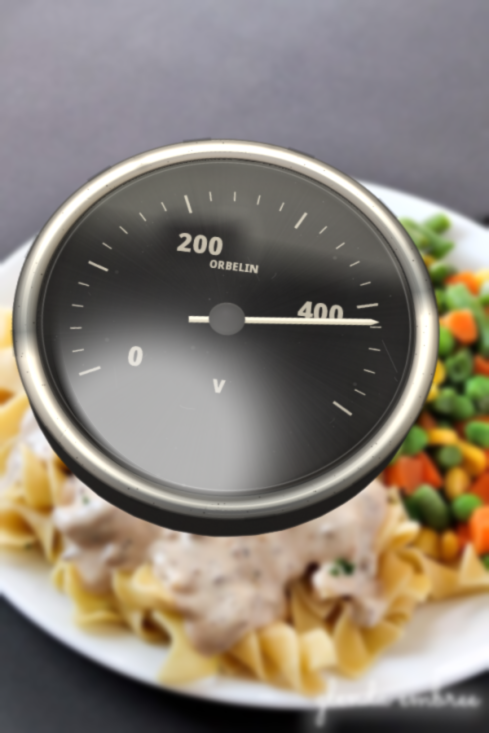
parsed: 420 V
